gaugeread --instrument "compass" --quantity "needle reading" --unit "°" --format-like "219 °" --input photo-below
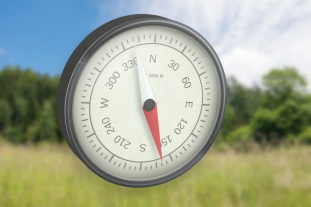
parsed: 160 °
